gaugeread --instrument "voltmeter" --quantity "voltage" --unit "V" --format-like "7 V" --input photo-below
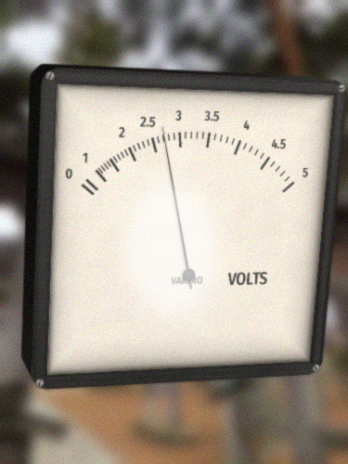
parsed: 2.7 V
